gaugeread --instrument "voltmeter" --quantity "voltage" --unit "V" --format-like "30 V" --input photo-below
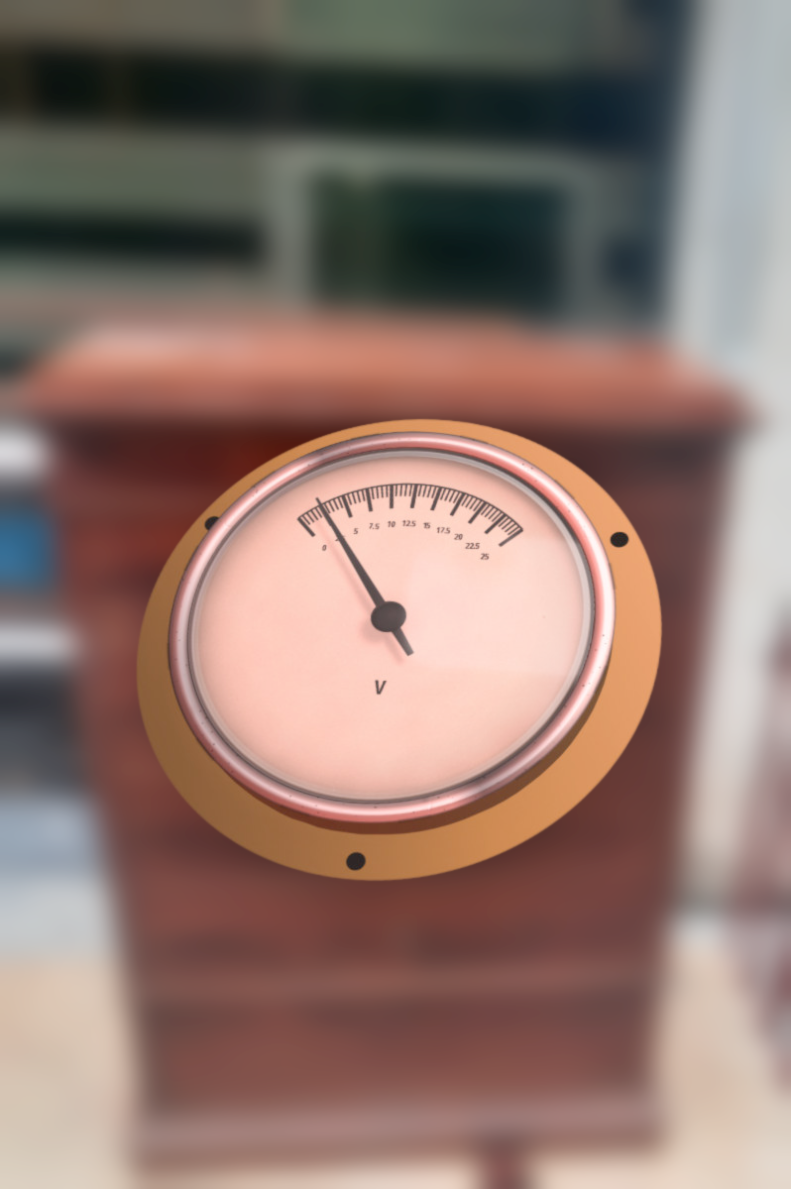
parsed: 2.5 V
